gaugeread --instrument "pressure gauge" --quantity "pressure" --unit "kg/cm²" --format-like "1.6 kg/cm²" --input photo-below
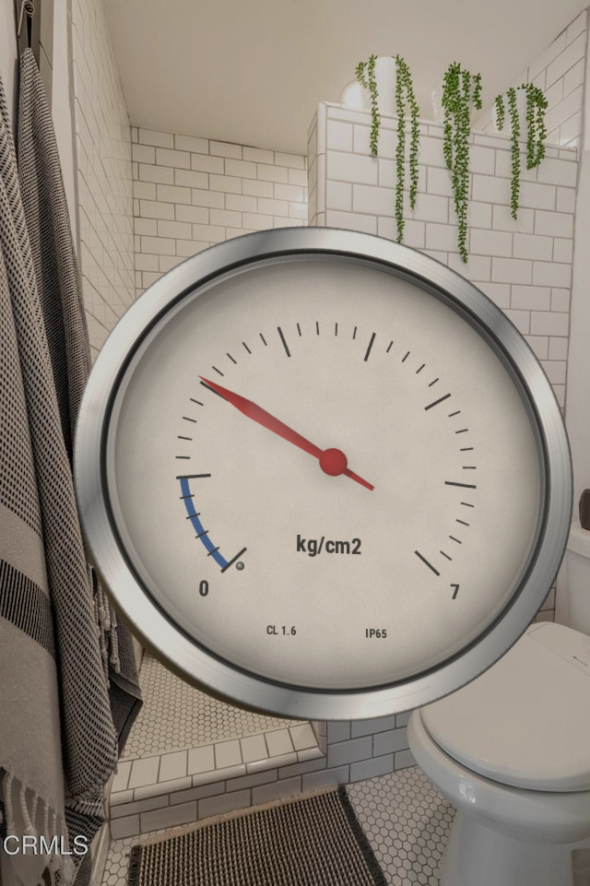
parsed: 2 kg/cm²
